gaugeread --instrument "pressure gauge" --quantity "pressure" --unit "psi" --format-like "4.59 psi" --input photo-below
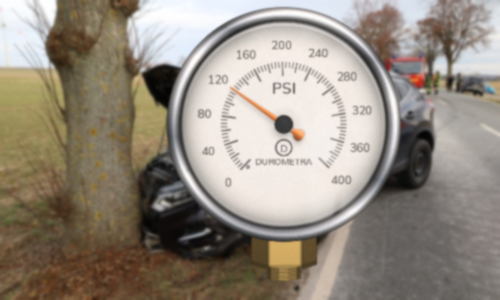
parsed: 120 psi
